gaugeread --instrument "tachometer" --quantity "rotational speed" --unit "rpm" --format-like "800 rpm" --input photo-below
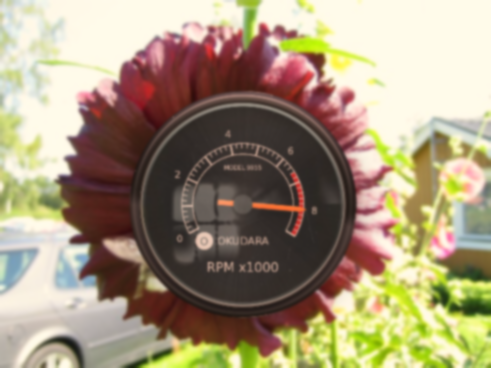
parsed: 8000 rpm
